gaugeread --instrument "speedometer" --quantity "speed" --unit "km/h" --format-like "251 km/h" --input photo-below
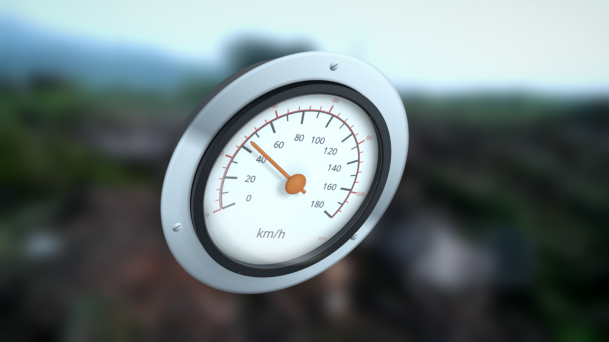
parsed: 45 km/h
